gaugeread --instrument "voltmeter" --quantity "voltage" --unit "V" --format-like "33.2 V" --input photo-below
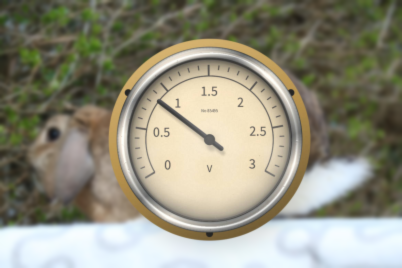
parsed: 0.85 V
